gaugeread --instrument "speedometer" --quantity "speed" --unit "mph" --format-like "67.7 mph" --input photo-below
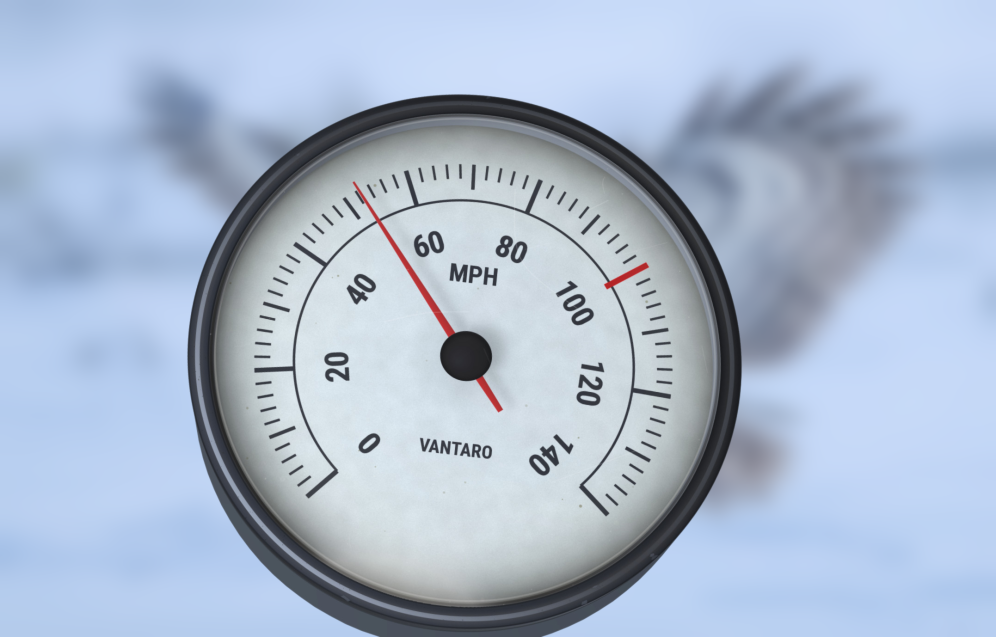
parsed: 52 mph
